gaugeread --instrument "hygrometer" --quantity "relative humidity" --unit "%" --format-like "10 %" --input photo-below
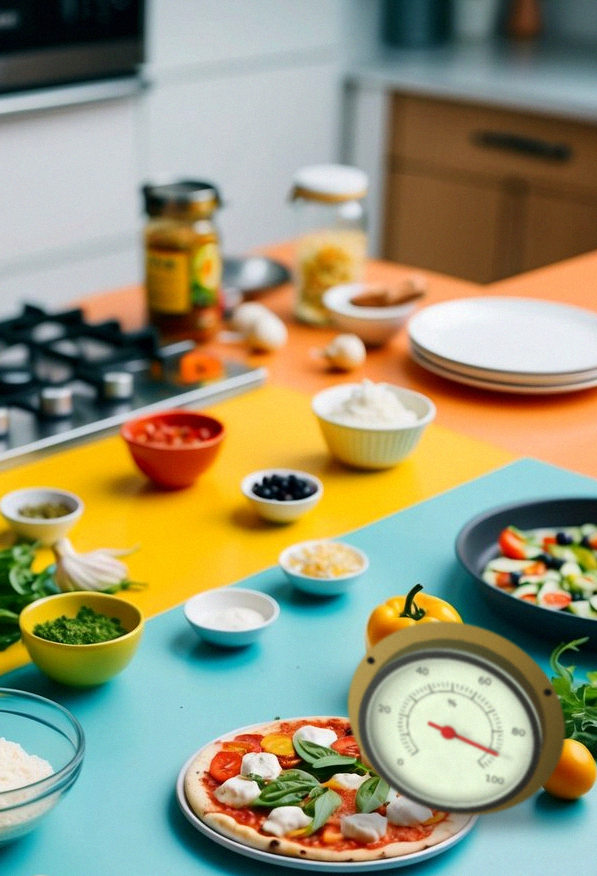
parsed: 90 %
